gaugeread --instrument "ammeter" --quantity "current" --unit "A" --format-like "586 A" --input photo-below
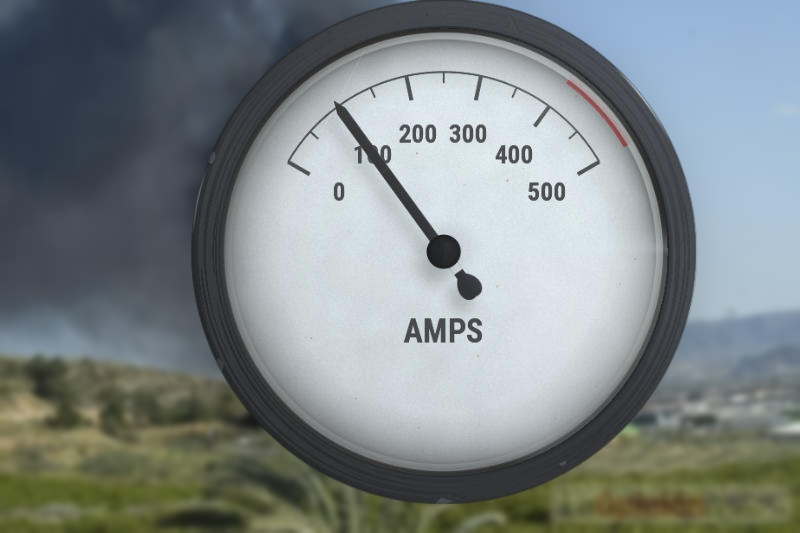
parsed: 100 A
